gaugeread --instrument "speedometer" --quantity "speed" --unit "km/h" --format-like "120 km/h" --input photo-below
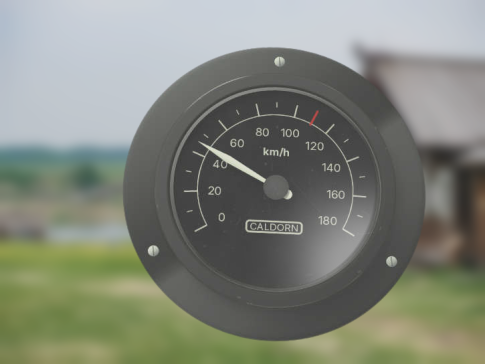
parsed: 45 km/h
